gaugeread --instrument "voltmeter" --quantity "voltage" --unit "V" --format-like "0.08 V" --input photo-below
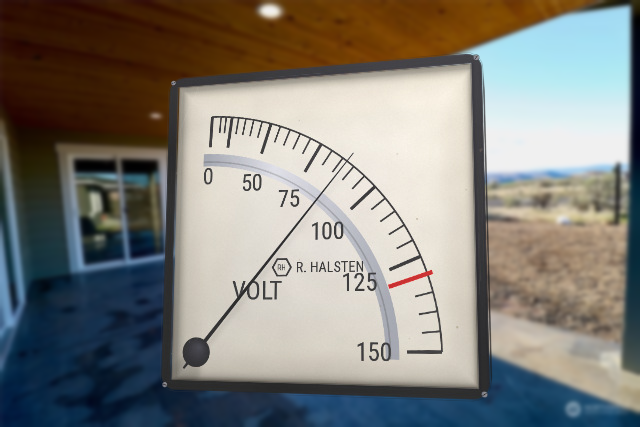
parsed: 87.5 V
